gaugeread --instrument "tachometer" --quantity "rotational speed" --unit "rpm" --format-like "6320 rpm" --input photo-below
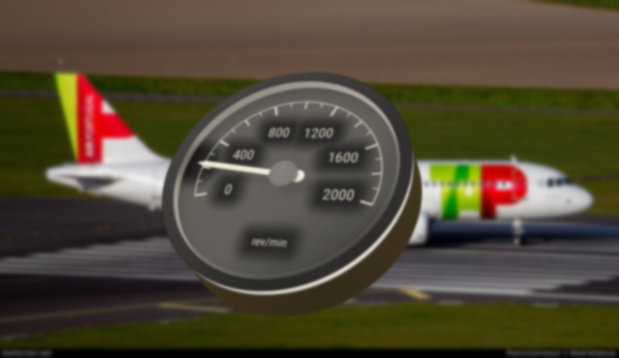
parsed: 200 rpm
